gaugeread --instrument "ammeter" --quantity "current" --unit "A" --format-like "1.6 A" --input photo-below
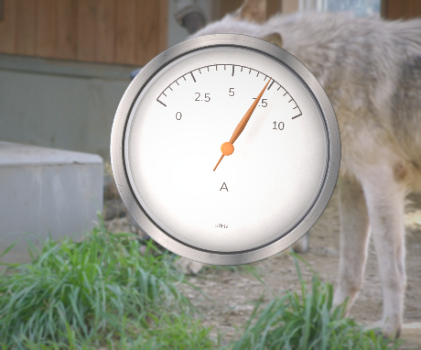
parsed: 7.25 A
